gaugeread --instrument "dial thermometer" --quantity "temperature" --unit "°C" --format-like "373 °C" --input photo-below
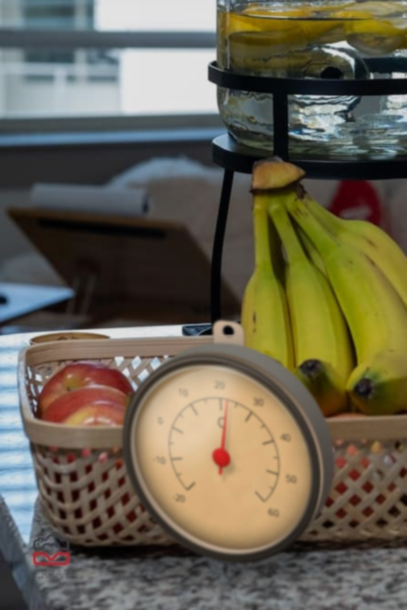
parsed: 22.5 °C
